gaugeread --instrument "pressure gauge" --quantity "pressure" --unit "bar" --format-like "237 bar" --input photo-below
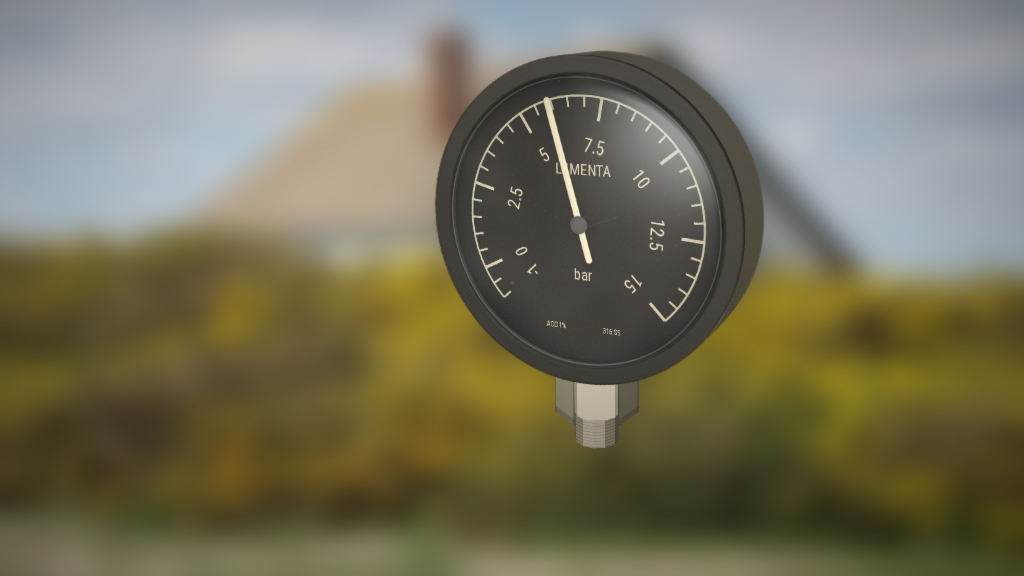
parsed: 6 bar
